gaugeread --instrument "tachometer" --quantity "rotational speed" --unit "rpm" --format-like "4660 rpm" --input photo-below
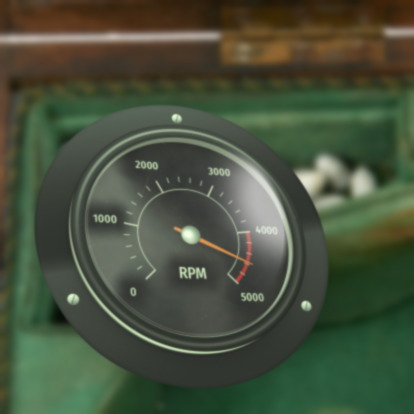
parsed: 4600 rpm
